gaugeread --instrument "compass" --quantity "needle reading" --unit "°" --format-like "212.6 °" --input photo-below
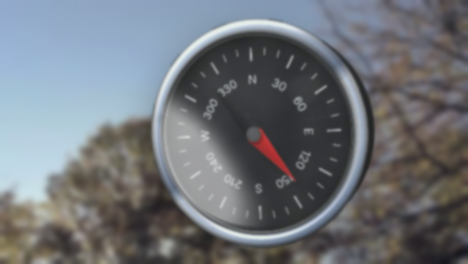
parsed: 140 °
